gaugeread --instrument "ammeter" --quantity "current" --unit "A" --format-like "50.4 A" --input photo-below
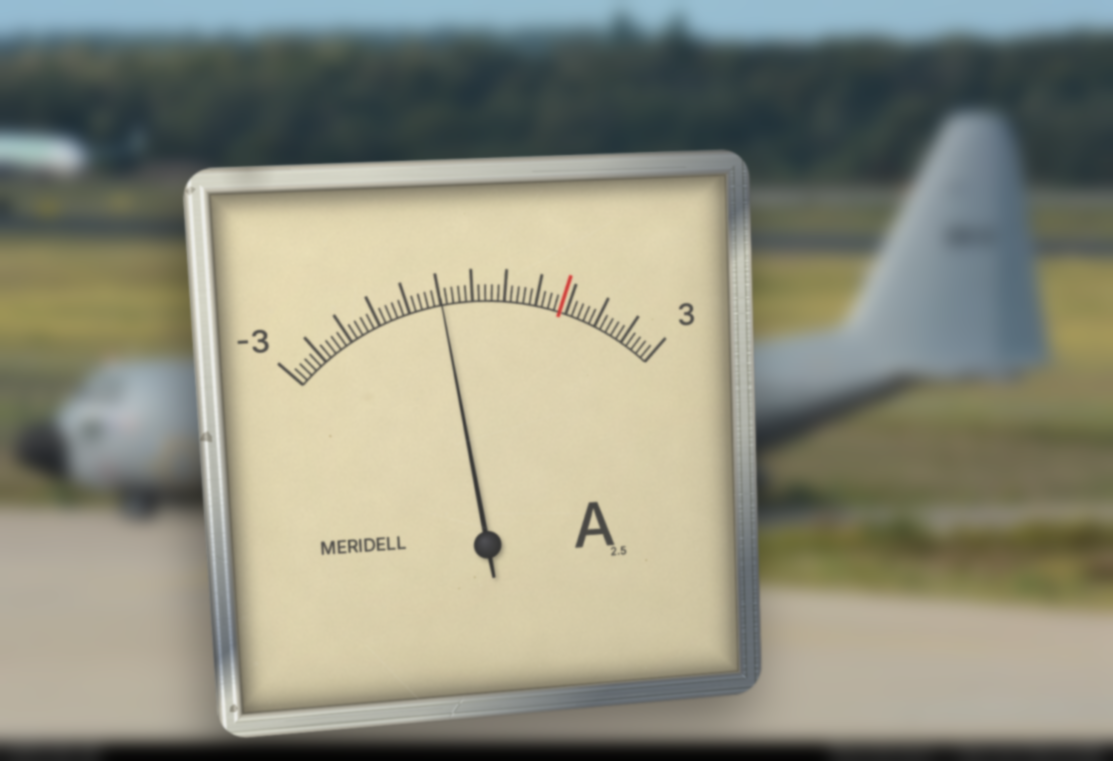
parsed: -0.5 A
